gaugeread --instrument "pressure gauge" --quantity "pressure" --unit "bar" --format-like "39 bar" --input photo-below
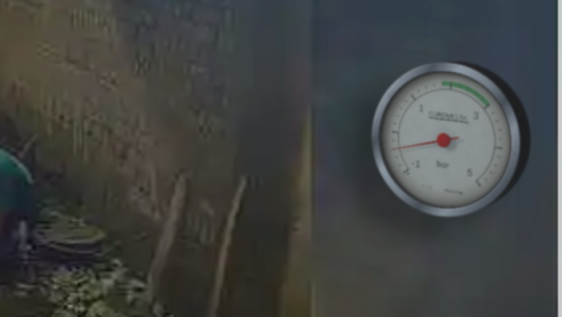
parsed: -0.4 bar
